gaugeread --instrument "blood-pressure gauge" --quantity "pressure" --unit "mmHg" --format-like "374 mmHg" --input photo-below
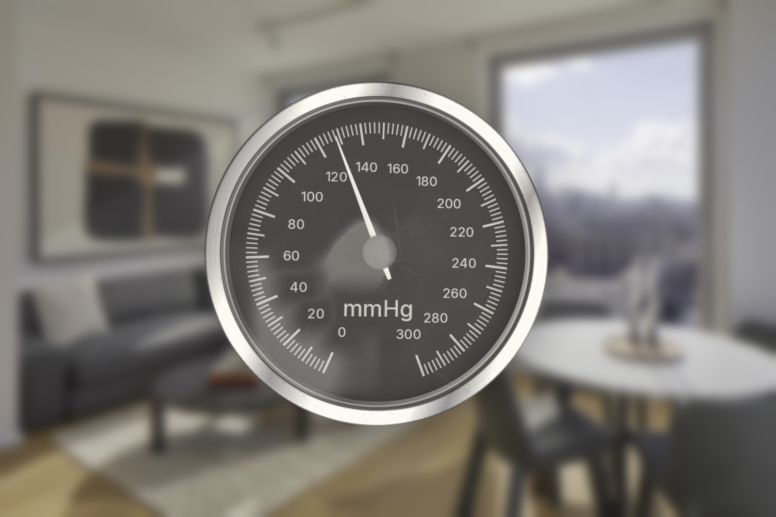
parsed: 128 mmHg
